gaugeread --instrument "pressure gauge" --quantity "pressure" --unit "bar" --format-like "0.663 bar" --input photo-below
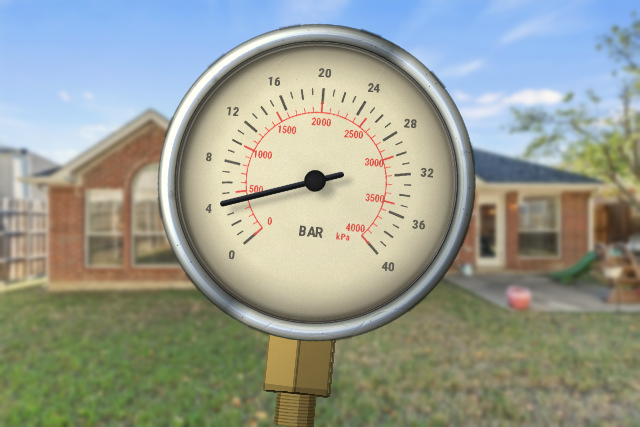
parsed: 4 bar
